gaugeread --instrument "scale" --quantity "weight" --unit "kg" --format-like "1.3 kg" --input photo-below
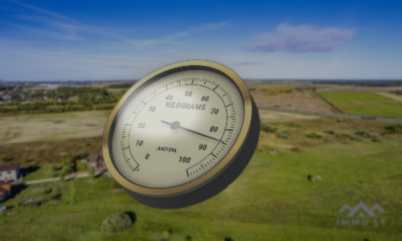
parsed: 85 kg
